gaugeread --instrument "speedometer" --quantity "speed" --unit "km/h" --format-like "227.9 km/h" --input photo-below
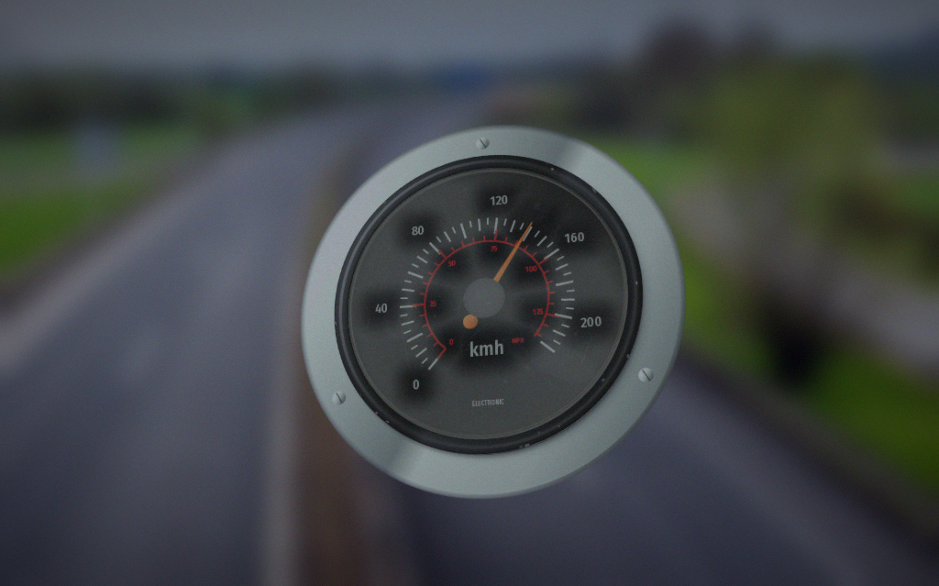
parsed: 140 km/h
